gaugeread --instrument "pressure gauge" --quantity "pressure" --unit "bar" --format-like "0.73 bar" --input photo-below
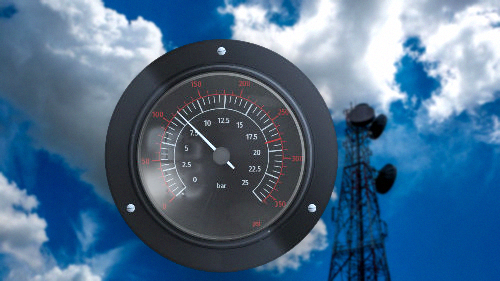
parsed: 8 bar
